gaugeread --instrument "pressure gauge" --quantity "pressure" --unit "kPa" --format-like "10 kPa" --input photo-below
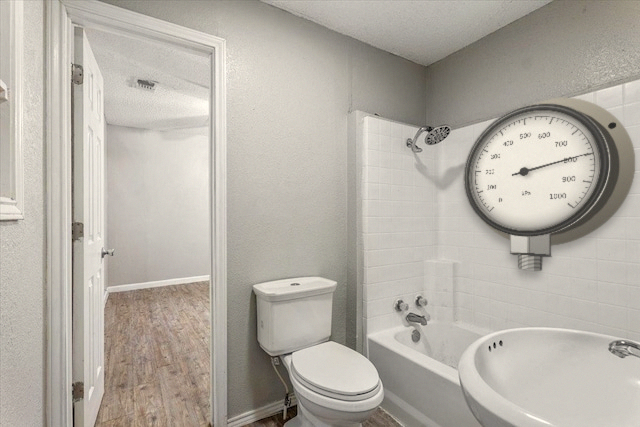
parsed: 800 kPa
